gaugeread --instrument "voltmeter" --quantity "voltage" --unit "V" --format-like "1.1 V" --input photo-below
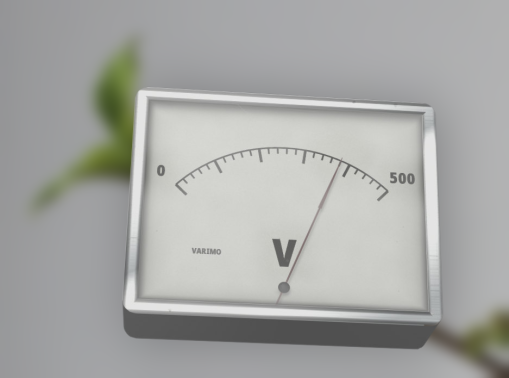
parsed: 380 V
